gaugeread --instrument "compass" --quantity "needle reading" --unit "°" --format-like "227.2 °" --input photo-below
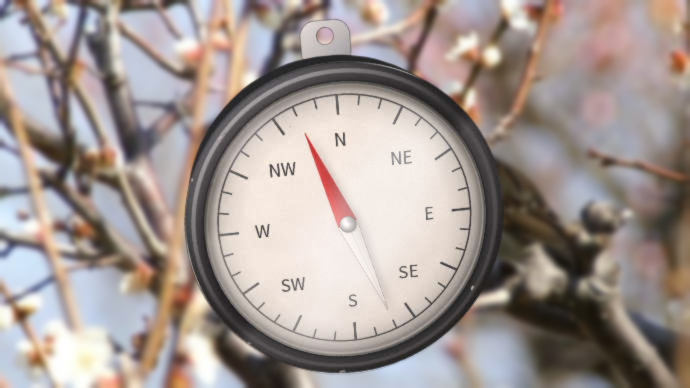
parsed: 340 °
